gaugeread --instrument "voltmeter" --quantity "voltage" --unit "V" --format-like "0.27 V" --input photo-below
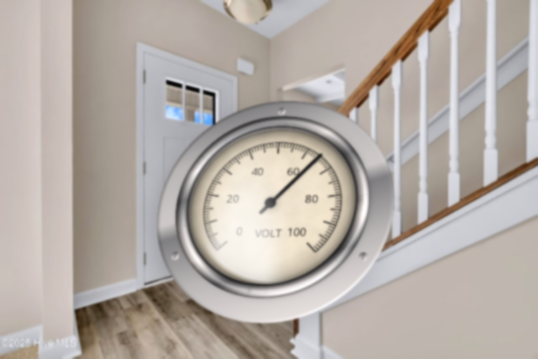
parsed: 65 V
